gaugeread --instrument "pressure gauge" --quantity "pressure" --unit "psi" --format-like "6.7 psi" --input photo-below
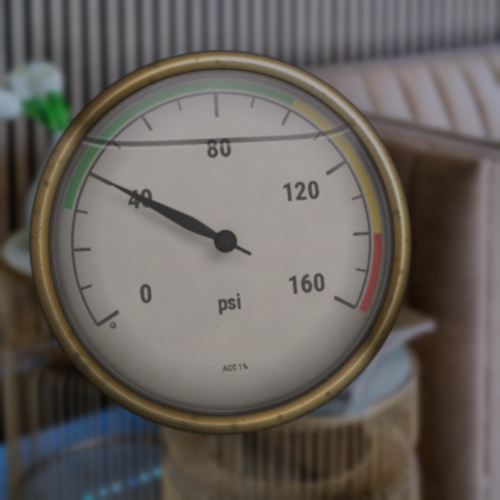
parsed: 40 psi
